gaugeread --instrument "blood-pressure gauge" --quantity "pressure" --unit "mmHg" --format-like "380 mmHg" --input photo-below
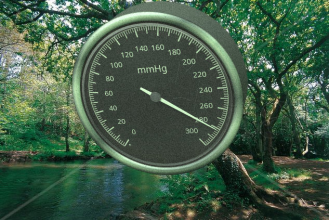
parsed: 280 mmHg
